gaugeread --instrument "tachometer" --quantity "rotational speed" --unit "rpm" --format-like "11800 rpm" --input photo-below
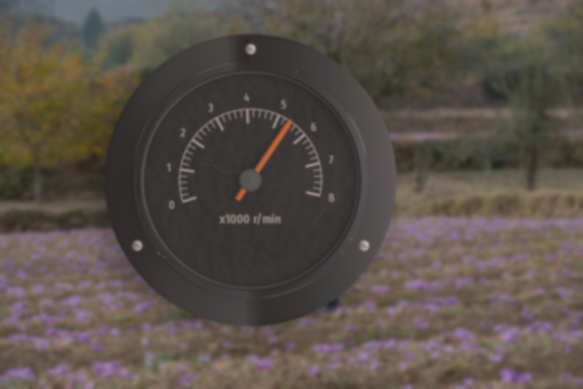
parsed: 5400 rpm
